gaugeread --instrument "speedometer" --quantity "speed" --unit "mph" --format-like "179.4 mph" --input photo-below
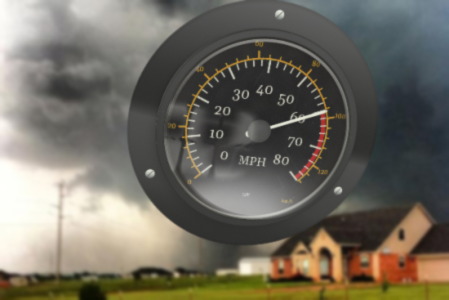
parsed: 60 mph
